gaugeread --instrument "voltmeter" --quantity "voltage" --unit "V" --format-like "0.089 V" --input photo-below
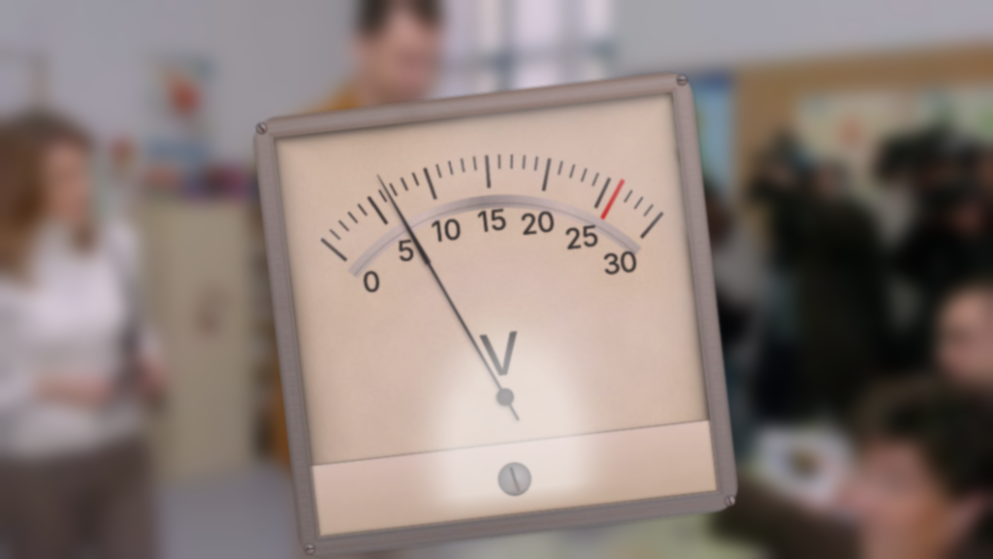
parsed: 6.5 V
